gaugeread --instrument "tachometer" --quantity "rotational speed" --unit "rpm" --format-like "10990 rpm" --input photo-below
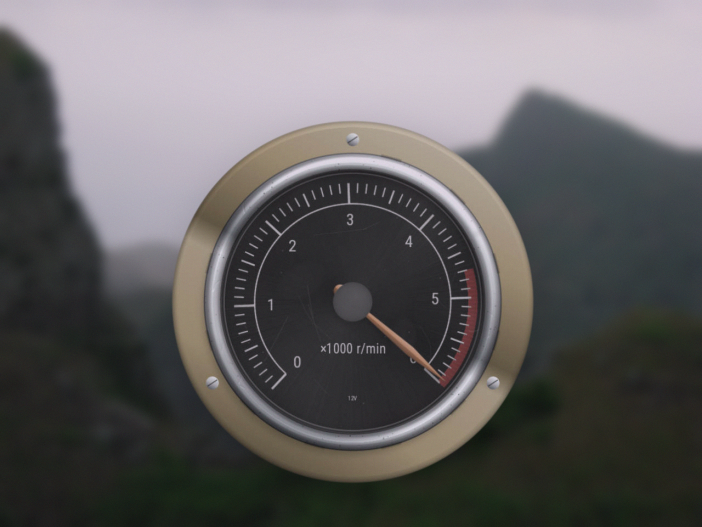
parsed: 5950 rpm
